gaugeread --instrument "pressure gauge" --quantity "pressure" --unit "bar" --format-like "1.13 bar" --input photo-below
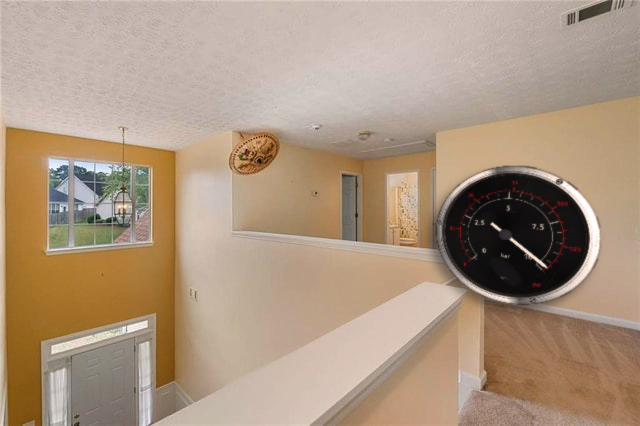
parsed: 9.75 bar
